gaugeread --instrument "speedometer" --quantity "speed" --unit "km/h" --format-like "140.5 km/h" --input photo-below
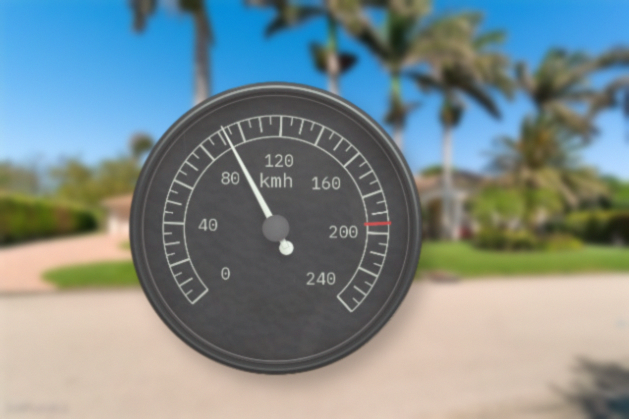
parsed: 92.5 km/h
